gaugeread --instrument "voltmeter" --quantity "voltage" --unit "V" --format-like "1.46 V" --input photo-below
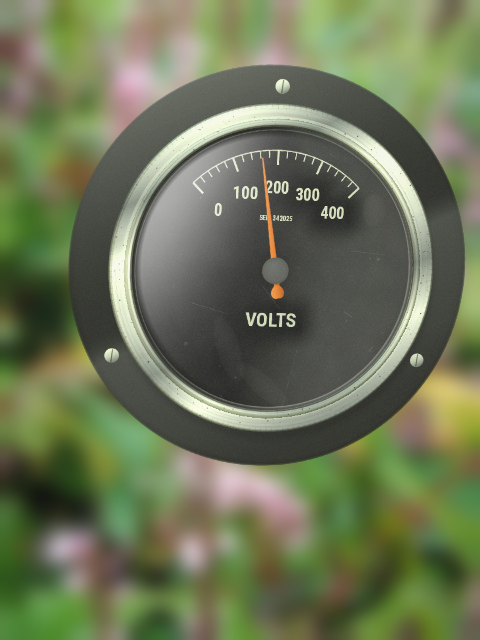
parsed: 160 V
